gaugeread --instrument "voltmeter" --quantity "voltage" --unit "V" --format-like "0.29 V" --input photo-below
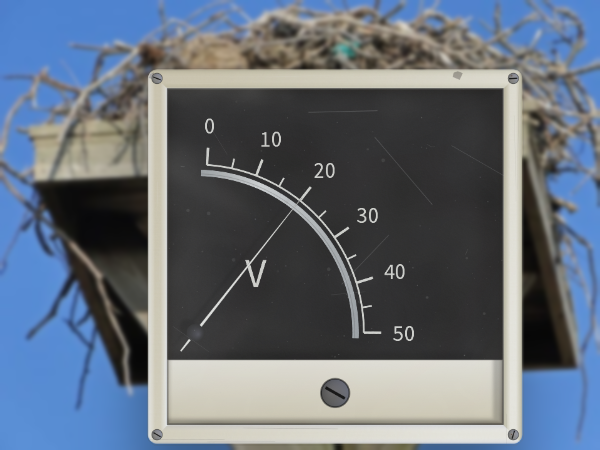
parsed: 20 V
